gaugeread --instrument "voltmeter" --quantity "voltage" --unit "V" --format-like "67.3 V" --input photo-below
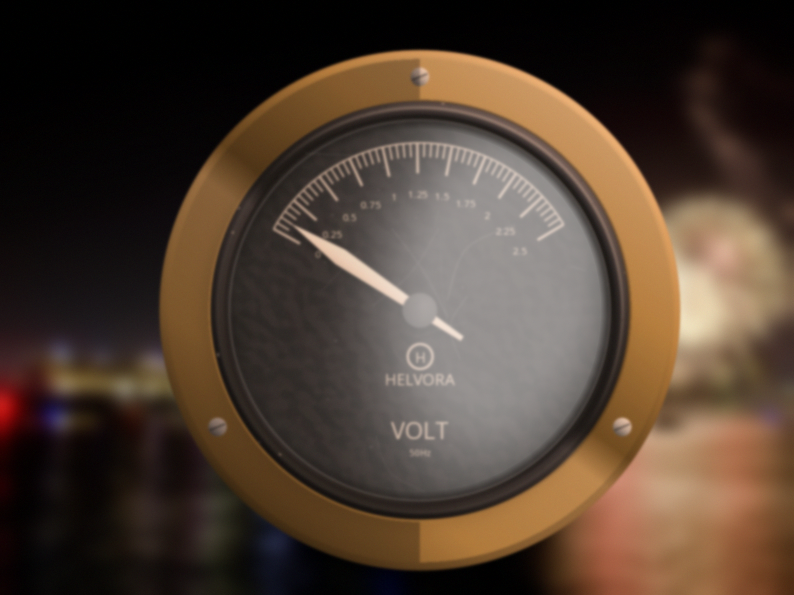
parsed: 0.1 V
